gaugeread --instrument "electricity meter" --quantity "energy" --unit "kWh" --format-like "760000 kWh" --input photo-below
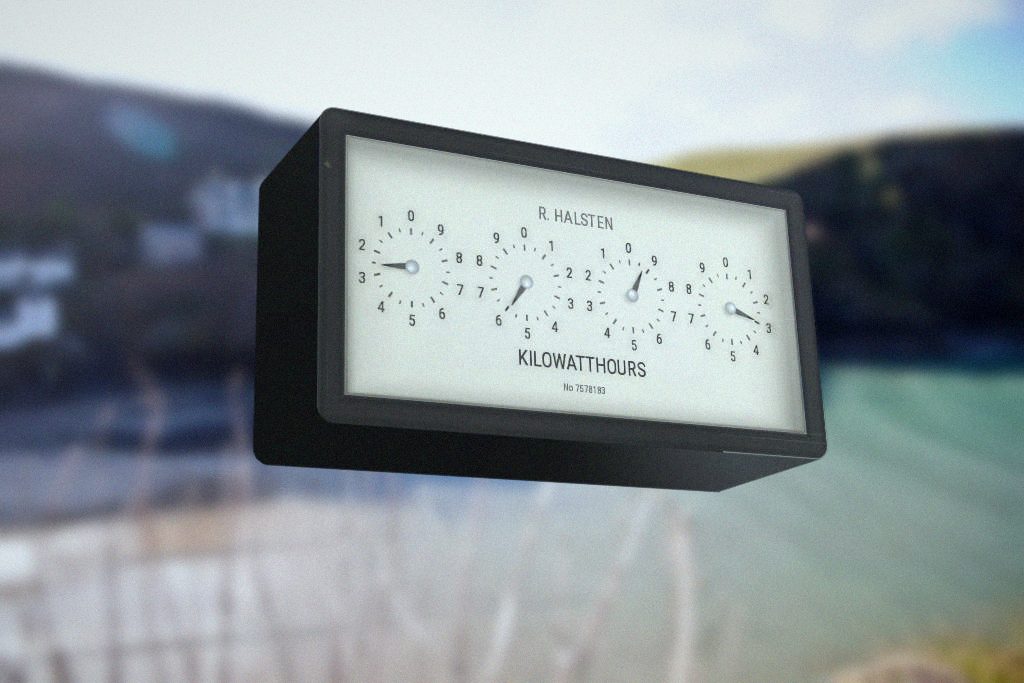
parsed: 2593 kWh
